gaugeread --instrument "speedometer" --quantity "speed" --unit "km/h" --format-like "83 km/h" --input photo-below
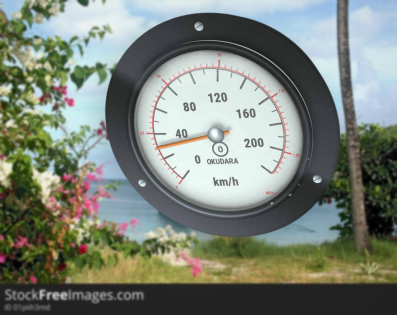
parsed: 30 km/h
